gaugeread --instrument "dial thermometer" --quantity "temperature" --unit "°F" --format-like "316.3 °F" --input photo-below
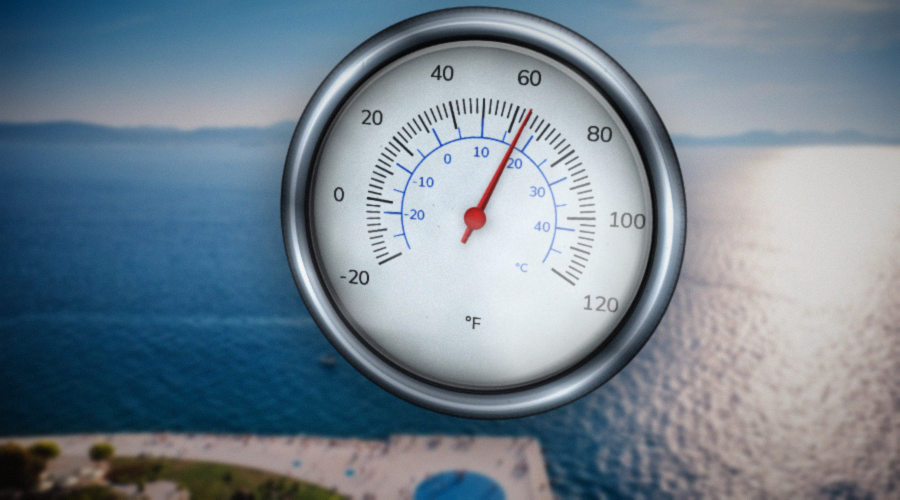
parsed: 64 °F
